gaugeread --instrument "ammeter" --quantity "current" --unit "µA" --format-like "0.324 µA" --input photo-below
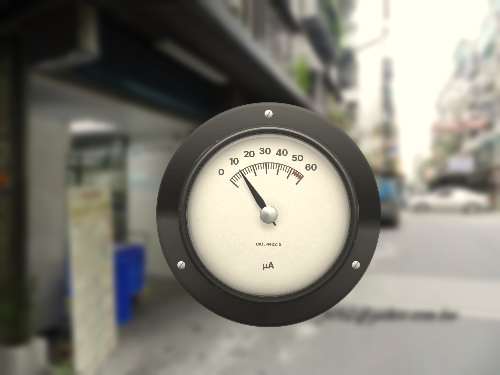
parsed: 10 µA
